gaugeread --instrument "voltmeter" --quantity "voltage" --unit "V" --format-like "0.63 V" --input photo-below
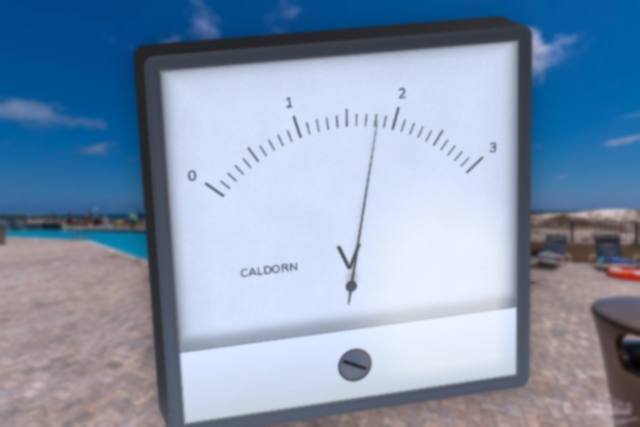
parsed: 1.8 V
